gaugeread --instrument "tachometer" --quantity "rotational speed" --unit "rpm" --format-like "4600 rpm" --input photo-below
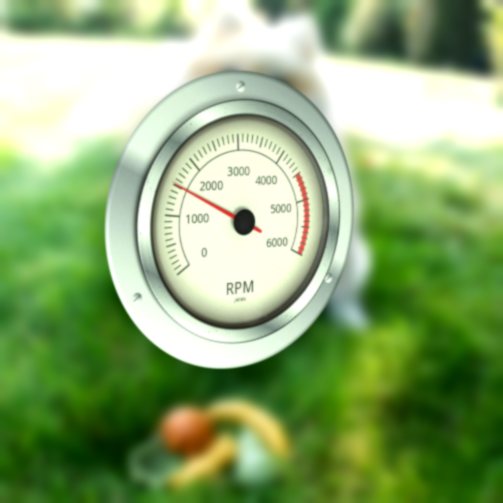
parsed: 1500 rpm
